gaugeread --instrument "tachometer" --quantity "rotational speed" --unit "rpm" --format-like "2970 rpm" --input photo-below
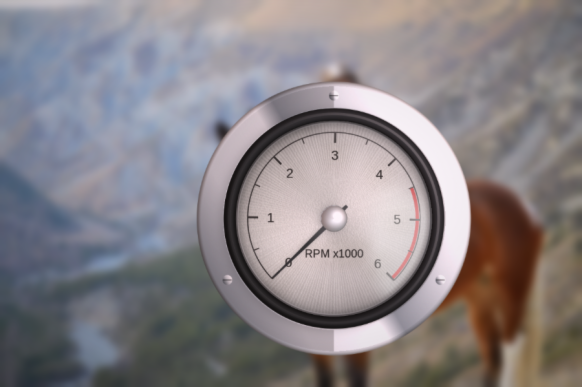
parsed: 0 rpm
